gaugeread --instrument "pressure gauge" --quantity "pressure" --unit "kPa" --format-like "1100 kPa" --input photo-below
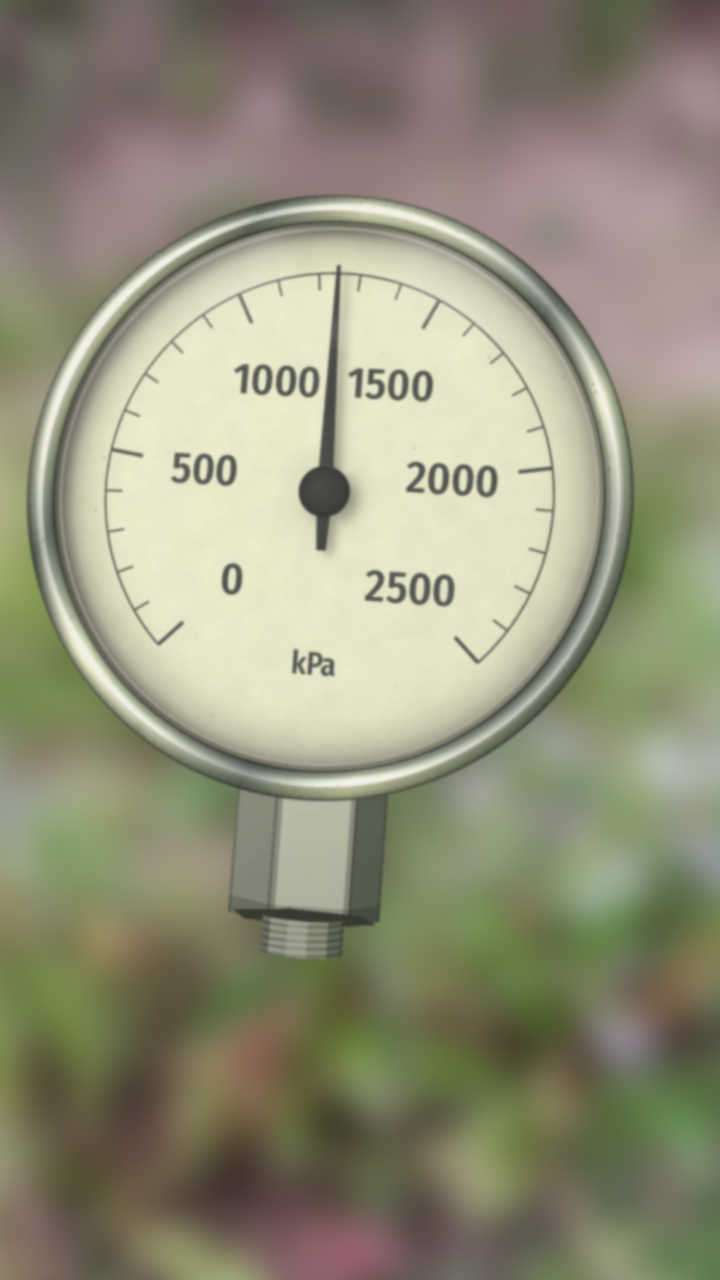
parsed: 1250 kPa
